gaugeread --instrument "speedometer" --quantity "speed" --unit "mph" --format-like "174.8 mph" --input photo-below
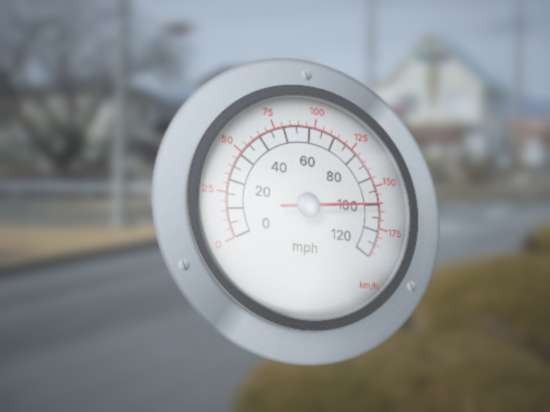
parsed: 100 mph
